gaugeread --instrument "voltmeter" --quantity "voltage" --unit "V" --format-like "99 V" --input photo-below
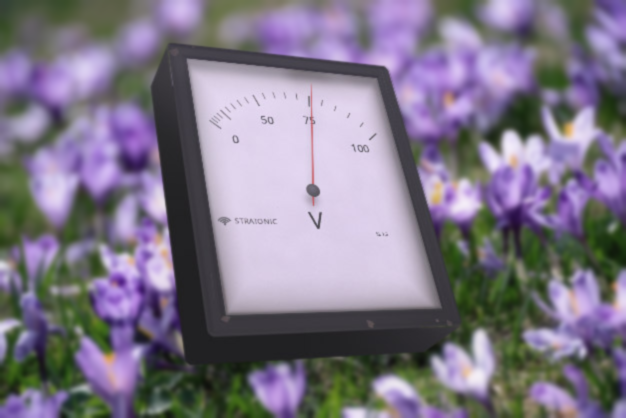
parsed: 75 V
